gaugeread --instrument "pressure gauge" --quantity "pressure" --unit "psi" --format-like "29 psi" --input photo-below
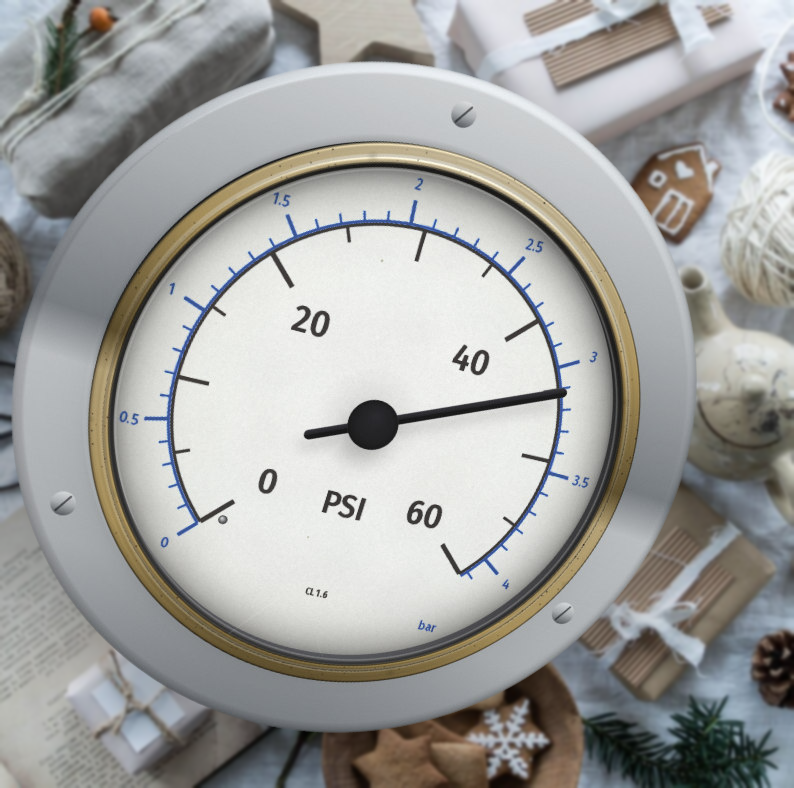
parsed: 45 psi
